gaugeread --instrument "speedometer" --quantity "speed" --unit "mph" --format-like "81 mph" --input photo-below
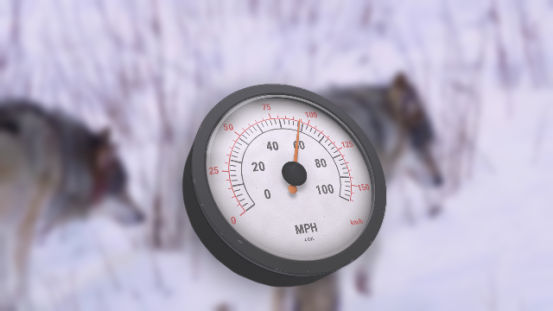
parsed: 58 mph
